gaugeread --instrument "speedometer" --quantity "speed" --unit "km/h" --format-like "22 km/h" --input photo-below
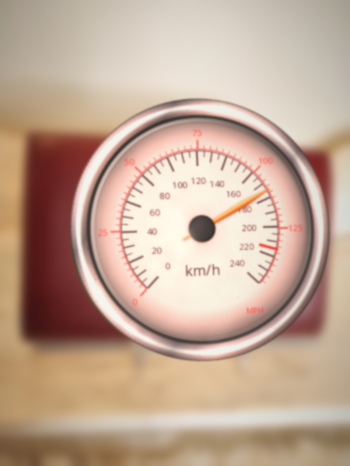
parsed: 175 km/h
